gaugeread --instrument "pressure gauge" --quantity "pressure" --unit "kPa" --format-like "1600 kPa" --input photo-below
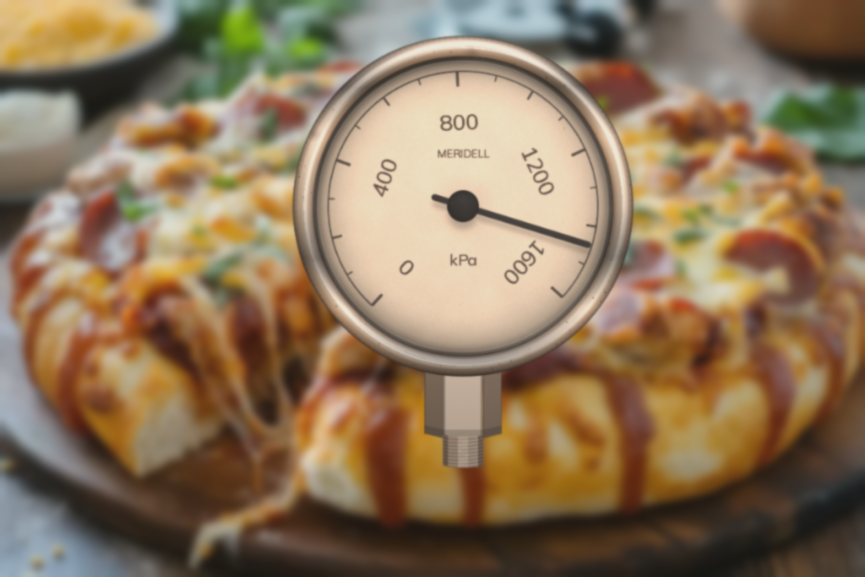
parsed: 1450 kPa
